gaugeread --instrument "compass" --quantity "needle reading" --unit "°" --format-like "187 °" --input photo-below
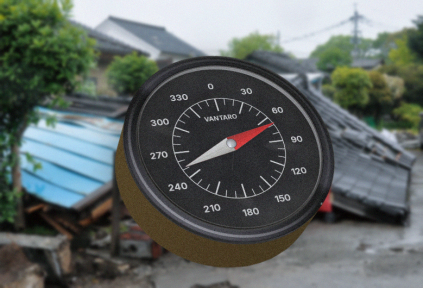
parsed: 70 °
